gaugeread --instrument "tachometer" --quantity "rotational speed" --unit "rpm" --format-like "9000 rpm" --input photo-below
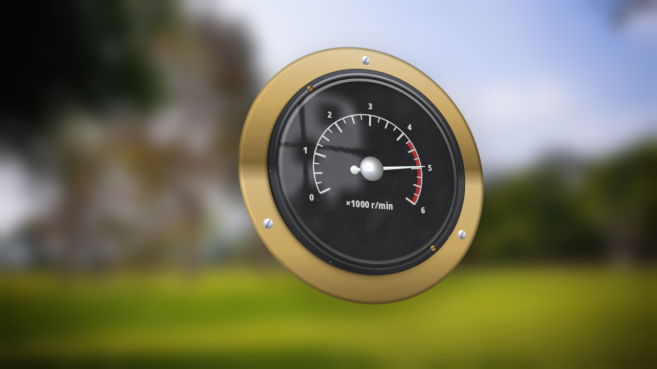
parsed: 5000 rpm
